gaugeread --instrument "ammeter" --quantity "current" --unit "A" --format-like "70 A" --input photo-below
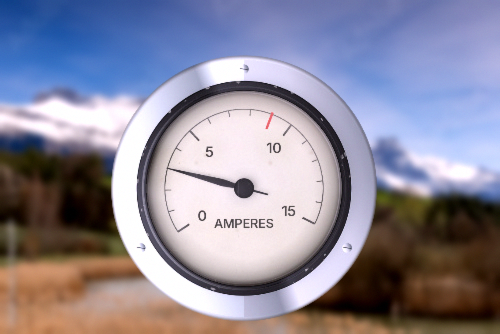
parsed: 3 A
